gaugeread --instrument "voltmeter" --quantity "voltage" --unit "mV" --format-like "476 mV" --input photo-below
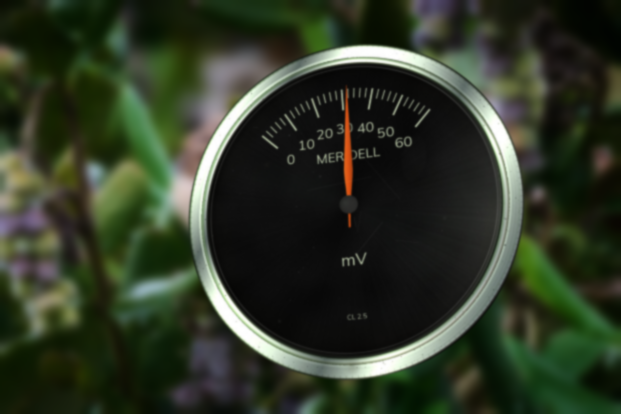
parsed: 32 mV
